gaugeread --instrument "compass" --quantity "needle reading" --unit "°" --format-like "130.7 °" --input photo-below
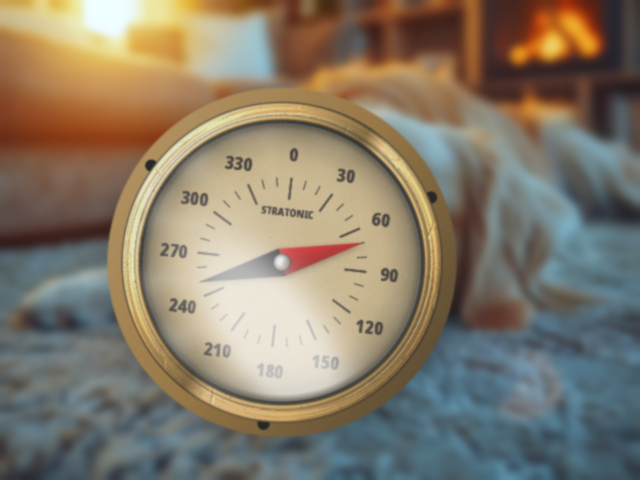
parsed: 70 °
